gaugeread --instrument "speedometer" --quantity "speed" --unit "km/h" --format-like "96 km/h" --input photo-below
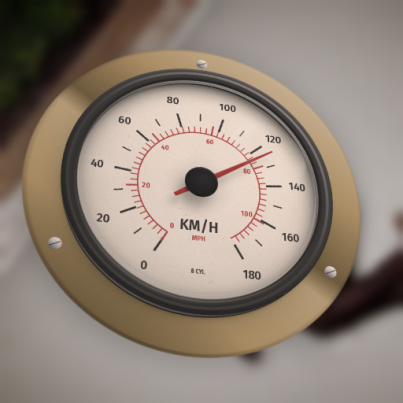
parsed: 125 km/h
